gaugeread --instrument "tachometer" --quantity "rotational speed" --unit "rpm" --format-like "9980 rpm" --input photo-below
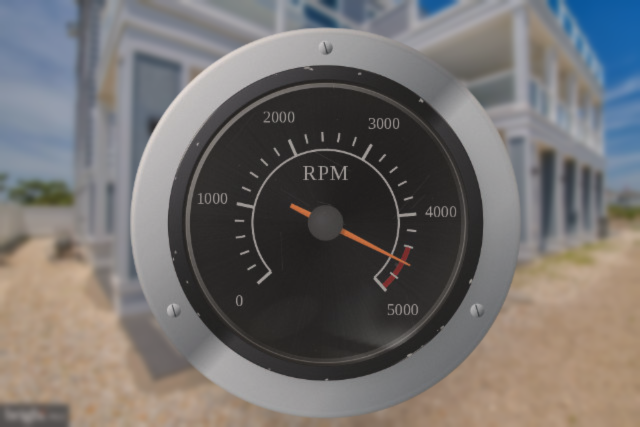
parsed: 4600 rpm
